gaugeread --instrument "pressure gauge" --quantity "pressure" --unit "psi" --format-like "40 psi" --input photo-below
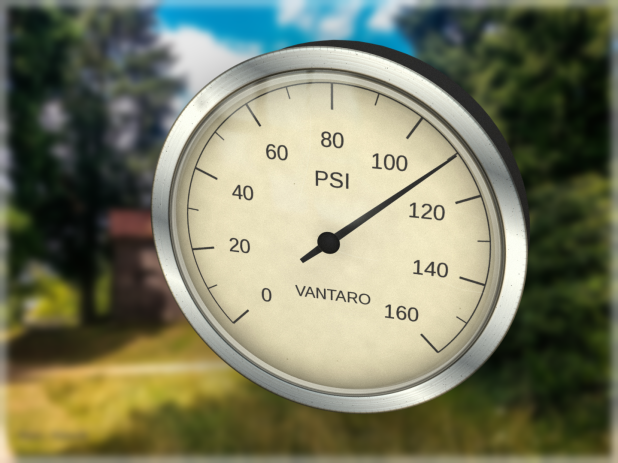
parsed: 110 psi
